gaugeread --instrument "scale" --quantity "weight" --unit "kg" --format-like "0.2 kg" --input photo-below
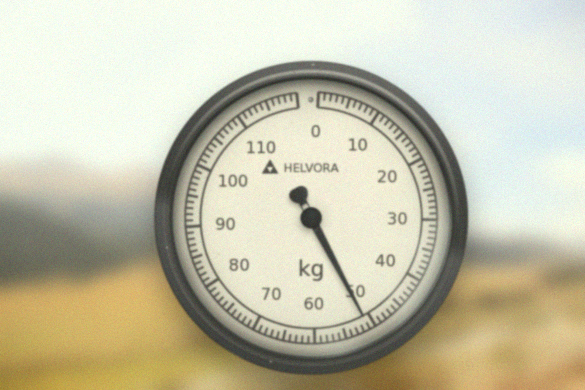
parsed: 51 kg
